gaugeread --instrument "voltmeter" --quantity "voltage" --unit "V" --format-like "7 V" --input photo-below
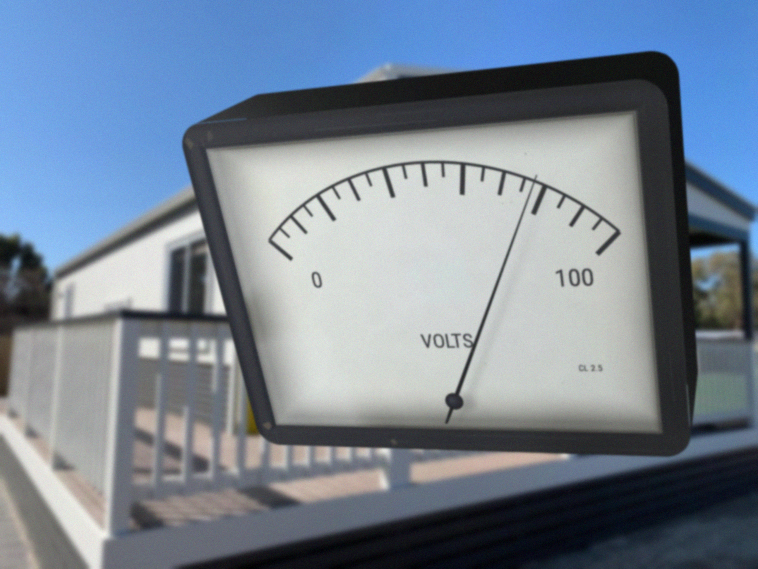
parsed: 77.5 V
